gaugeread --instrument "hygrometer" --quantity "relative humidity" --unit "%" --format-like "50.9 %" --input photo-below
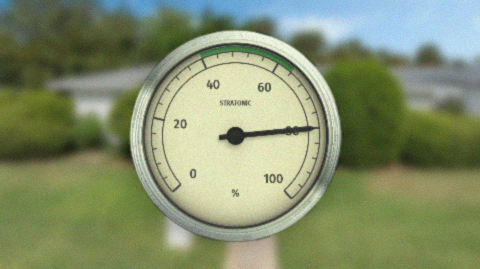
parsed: 80 %
